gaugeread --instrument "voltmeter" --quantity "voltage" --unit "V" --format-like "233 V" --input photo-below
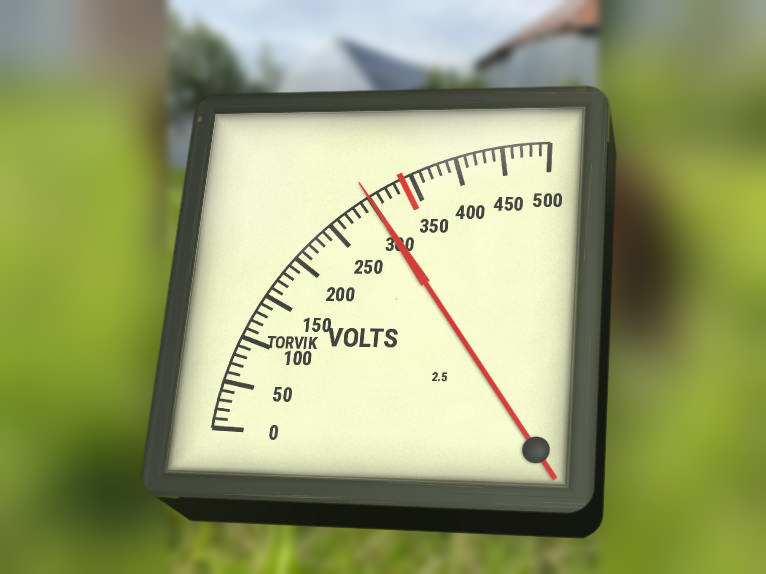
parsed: 300 V
